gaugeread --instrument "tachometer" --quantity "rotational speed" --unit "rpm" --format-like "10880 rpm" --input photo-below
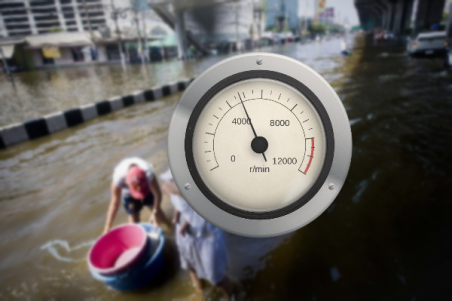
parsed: 4750 rpm
